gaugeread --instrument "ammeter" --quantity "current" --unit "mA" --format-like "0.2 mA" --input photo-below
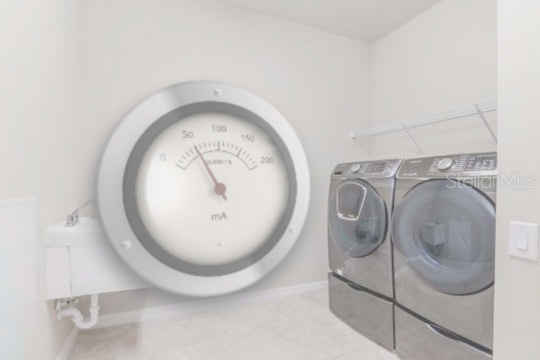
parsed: 50 mA
